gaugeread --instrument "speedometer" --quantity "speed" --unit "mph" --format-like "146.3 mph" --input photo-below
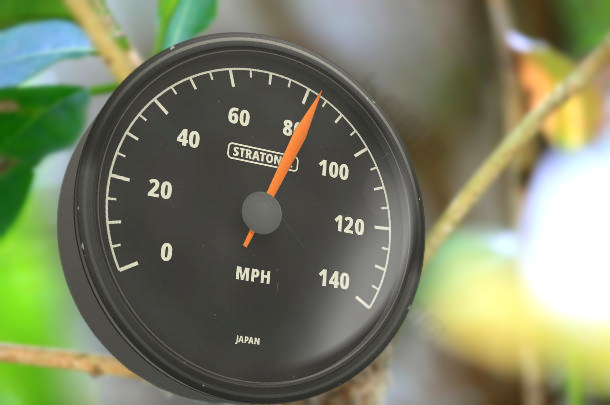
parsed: 82.5 mph
